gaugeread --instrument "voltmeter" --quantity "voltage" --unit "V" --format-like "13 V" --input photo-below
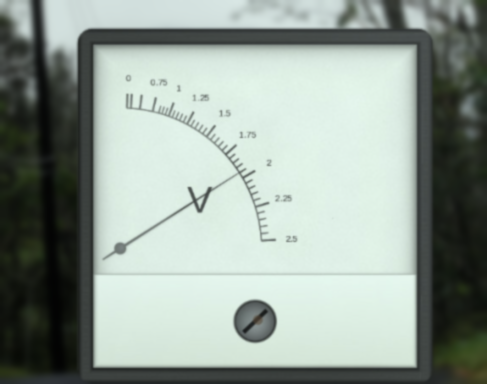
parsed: 1.95 V
